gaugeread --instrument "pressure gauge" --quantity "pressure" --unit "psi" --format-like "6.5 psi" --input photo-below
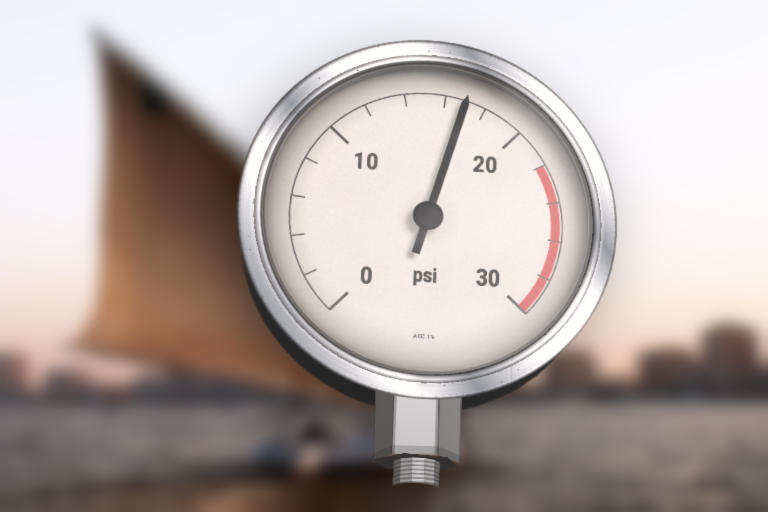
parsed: 17 psi
